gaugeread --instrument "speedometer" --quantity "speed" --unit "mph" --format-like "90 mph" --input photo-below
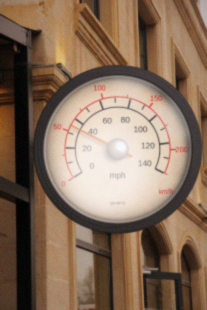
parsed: 35 mph
